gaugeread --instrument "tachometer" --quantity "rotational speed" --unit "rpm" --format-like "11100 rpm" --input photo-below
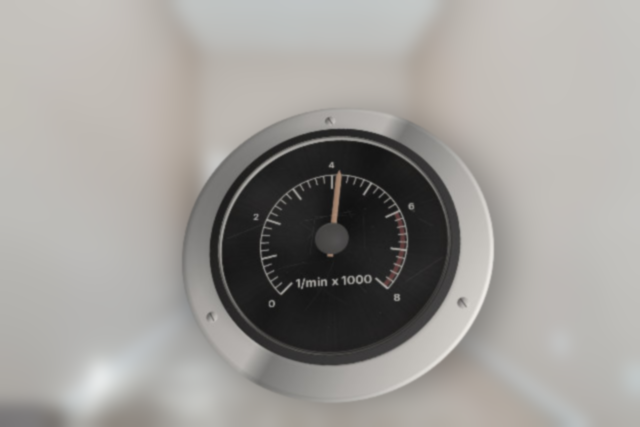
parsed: 4200 rpm
